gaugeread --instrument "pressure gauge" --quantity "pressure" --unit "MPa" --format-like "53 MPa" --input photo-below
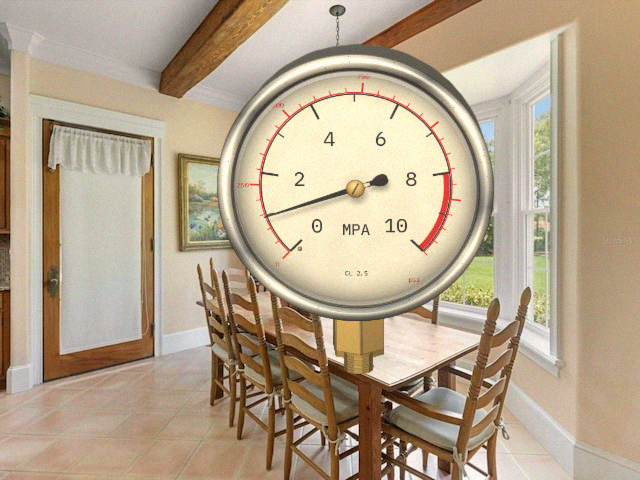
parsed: 1 MPa
